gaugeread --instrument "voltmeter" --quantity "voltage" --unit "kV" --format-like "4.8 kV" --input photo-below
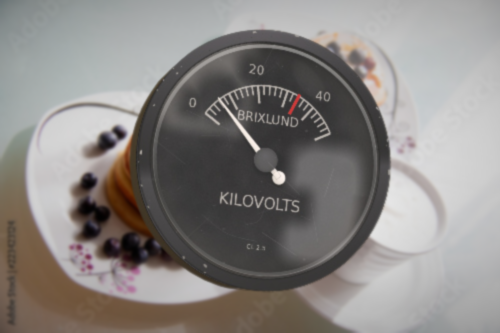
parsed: 6 kV
